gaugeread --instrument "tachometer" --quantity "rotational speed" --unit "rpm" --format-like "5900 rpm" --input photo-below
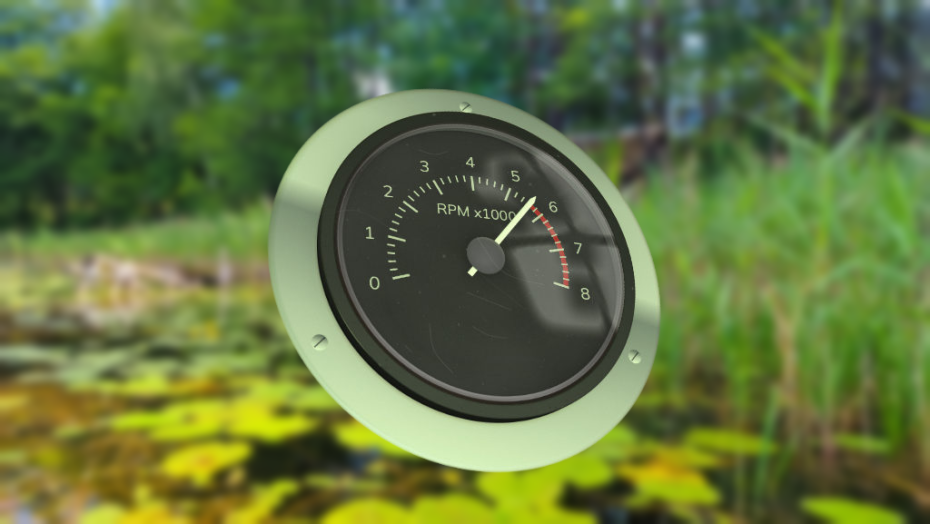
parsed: 5600 rpm
